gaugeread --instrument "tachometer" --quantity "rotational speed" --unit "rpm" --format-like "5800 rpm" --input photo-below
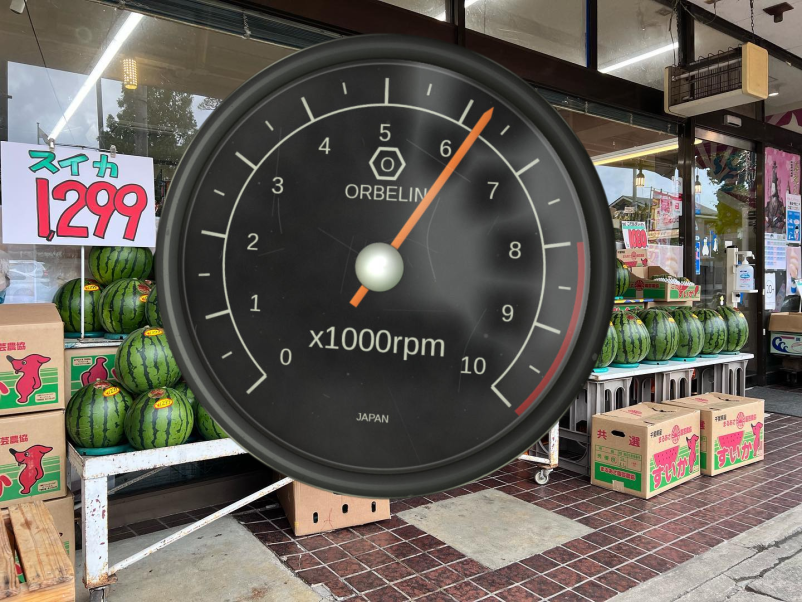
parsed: 6250 rpm
